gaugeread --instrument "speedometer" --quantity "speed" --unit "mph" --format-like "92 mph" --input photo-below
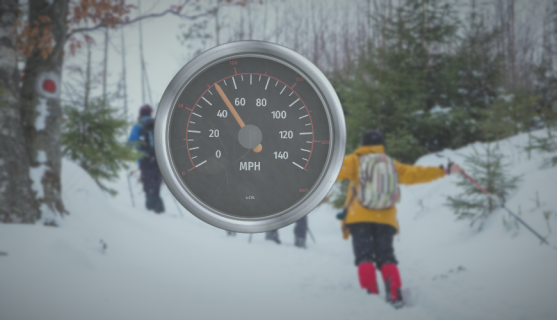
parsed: 50 mph
